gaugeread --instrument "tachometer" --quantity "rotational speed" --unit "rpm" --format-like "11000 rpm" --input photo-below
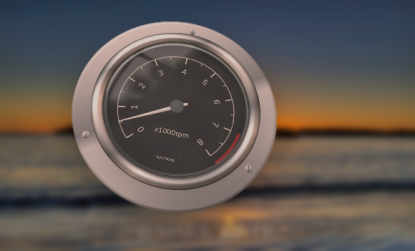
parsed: 500 rpm
